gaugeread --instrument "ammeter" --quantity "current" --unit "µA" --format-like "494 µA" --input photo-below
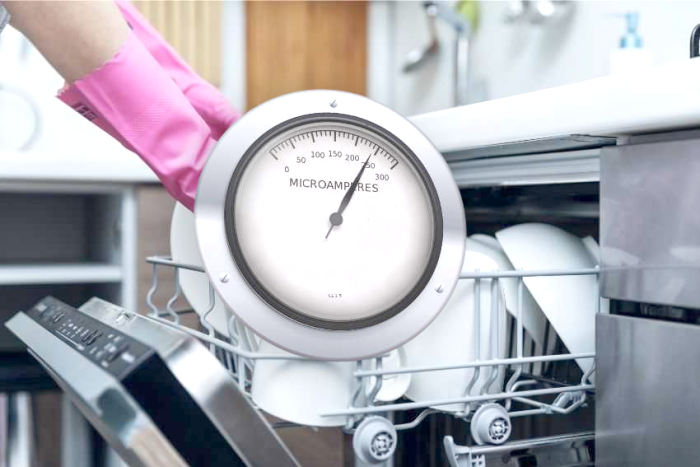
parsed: 240 µA
